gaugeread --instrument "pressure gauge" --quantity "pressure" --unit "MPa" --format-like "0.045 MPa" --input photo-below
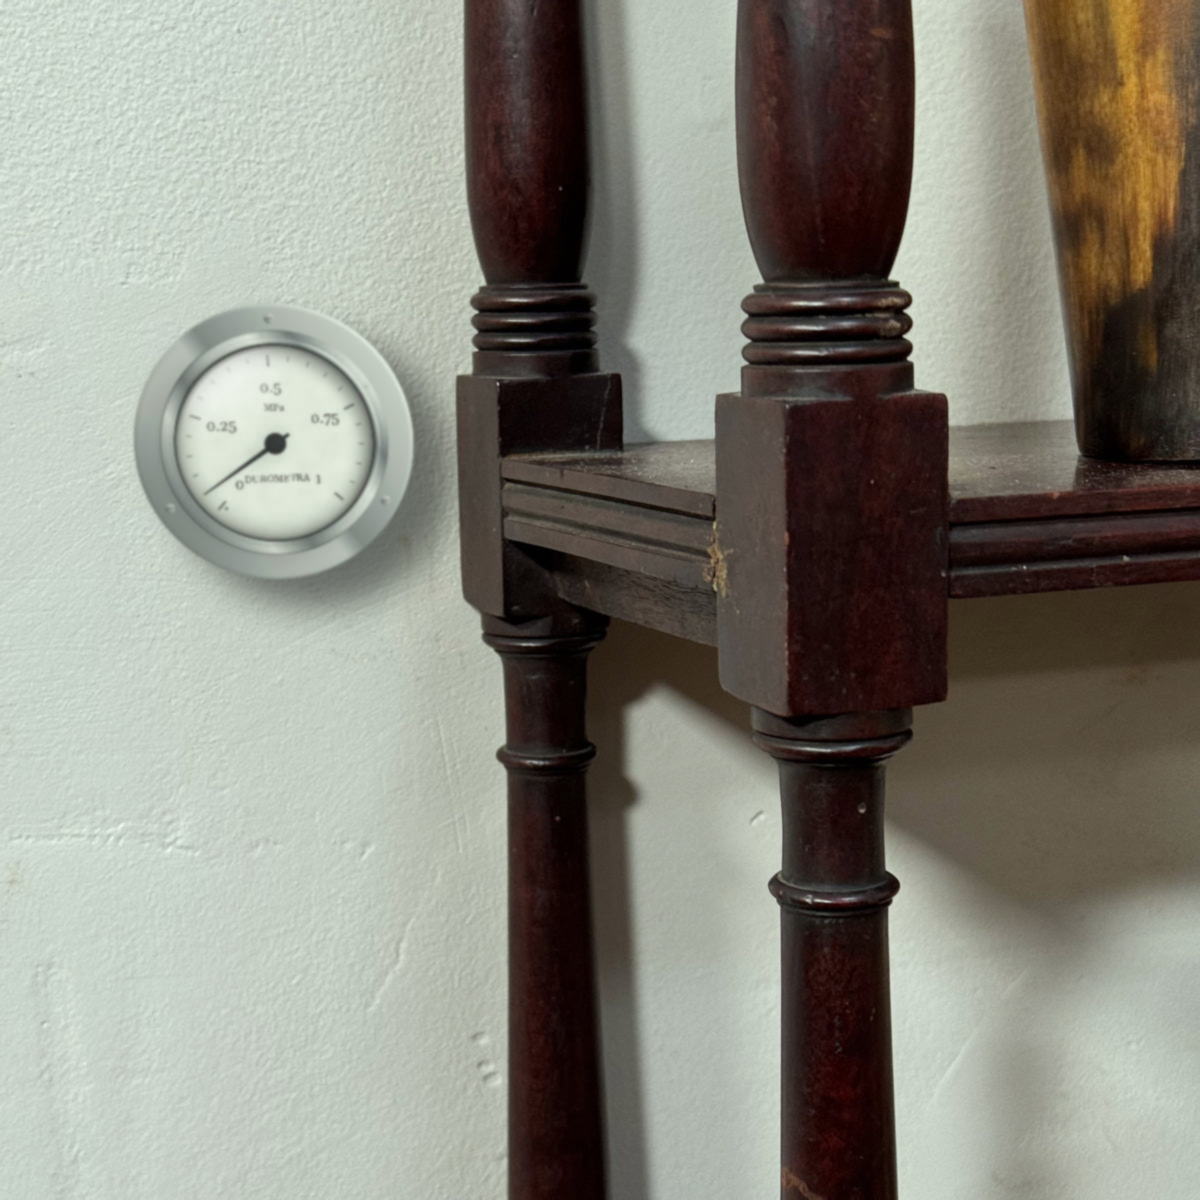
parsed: 0.05 MPa
